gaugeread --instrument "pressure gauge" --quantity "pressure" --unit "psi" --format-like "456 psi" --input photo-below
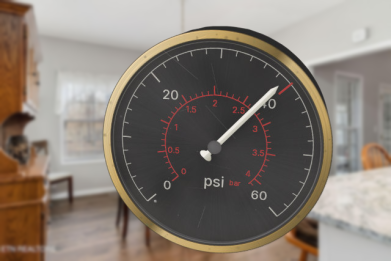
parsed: 39 psi
